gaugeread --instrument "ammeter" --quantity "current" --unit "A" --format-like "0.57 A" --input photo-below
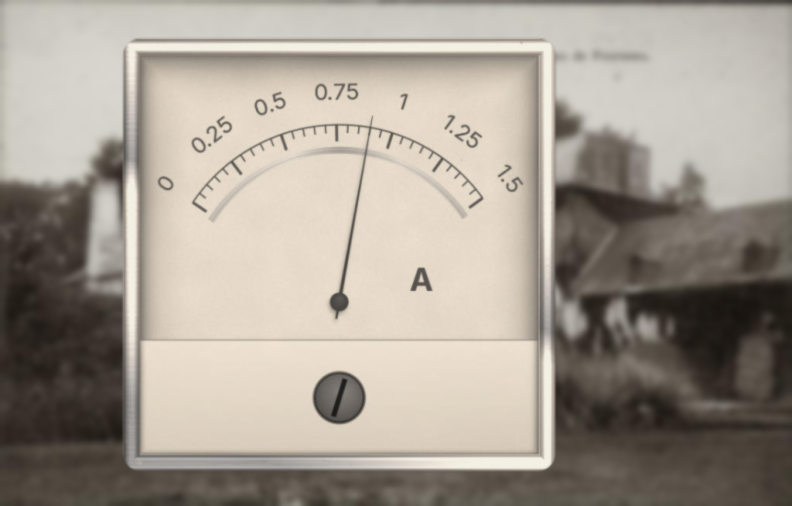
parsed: 0.9 A
